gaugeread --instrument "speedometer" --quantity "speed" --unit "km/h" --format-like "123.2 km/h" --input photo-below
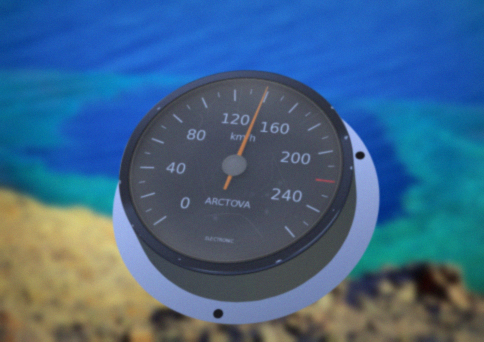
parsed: 140 km/h
